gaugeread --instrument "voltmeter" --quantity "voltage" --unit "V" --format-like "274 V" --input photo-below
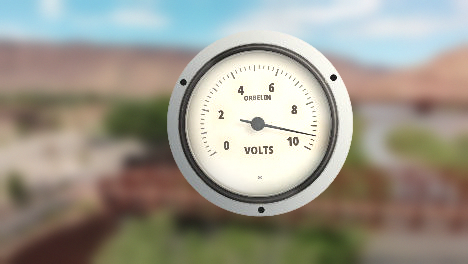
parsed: 9.4 V
